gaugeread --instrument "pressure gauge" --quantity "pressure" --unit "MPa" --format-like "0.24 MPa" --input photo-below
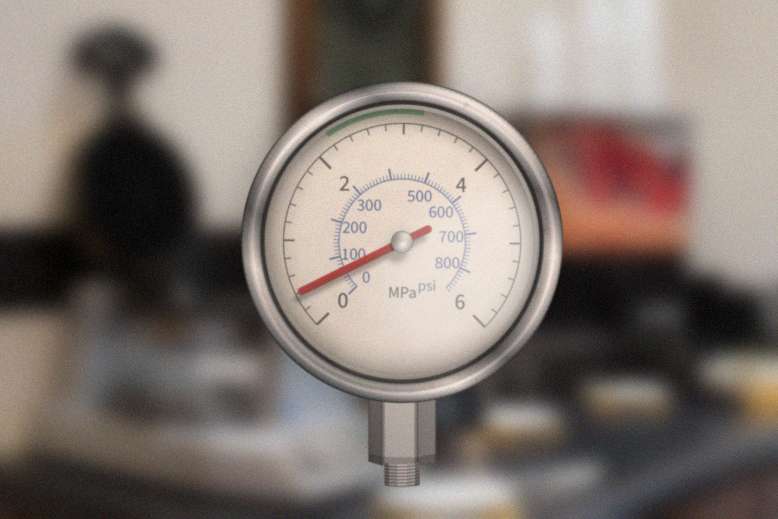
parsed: 0.4 MPa
